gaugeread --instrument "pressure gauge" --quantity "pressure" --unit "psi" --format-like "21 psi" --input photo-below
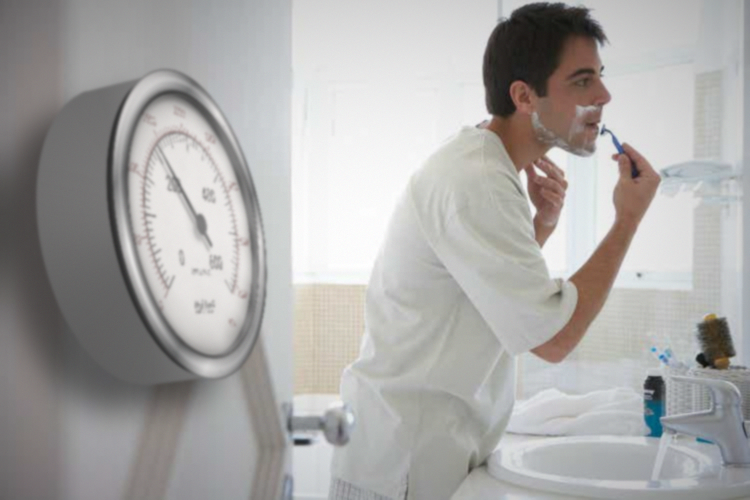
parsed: 200 psi
